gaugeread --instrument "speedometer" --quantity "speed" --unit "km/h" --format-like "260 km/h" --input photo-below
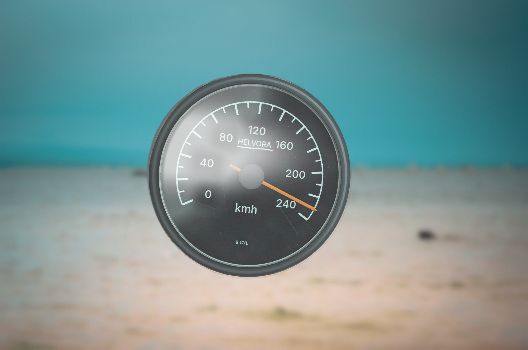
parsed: 230 km/h
